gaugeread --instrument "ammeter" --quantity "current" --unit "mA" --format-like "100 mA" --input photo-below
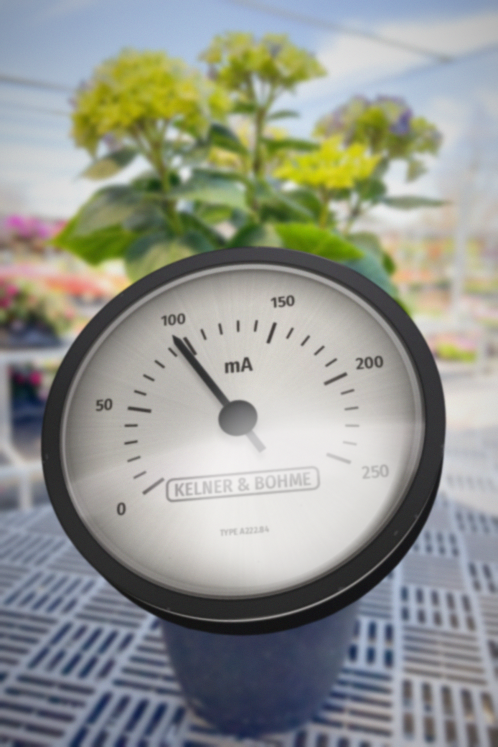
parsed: 95 mA
